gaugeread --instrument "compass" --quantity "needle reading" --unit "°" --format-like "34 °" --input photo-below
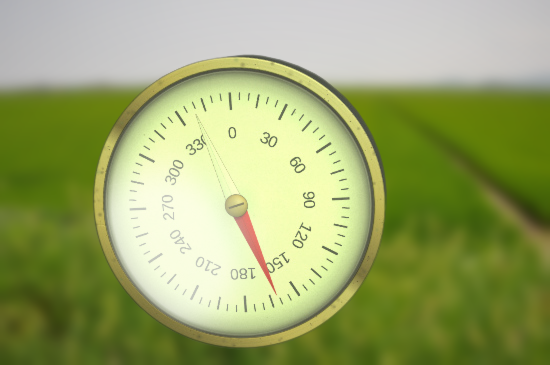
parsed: 160 °
